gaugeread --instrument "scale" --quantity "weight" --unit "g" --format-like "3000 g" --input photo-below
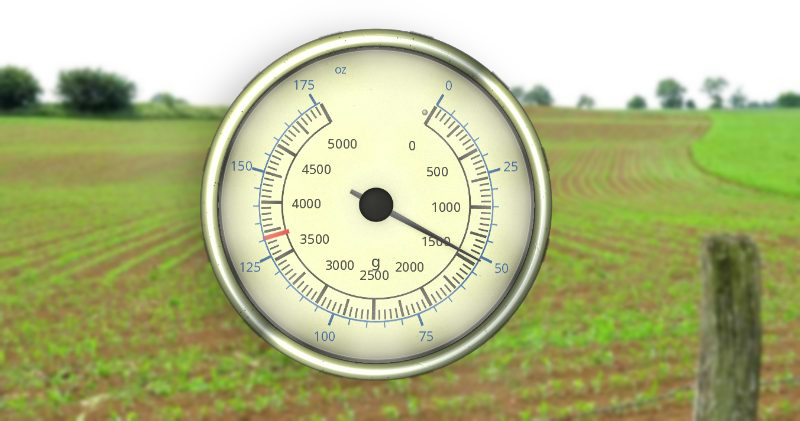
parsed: 1450 g
